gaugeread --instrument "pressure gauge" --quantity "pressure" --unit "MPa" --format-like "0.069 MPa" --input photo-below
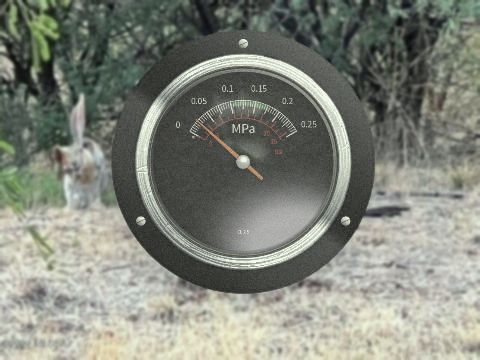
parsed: 0.025 MPa
